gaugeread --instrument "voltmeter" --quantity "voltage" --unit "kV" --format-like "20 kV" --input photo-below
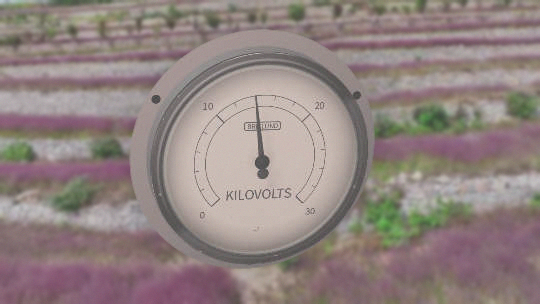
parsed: 14 kV
